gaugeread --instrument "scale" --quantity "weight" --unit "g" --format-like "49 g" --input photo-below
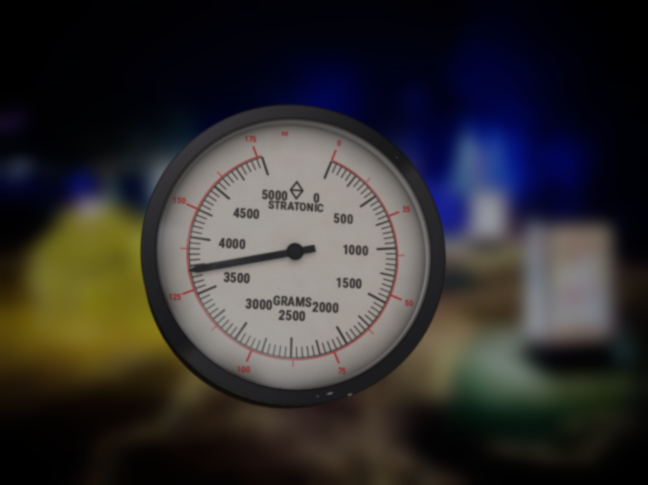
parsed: 3700 g
